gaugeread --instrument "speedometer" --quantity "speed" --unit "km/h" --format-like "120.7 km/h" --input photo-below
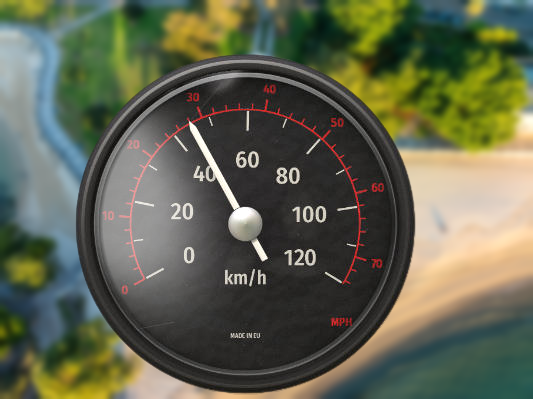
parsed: 45 km/h
